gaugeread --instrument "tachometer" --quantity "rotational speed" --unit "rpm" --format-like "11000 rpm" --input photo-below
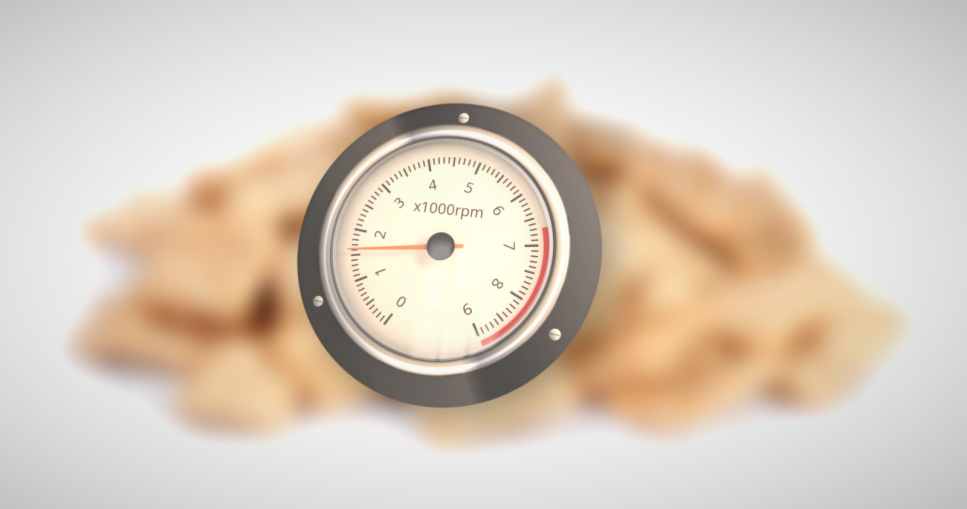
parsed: 1600 rpm
